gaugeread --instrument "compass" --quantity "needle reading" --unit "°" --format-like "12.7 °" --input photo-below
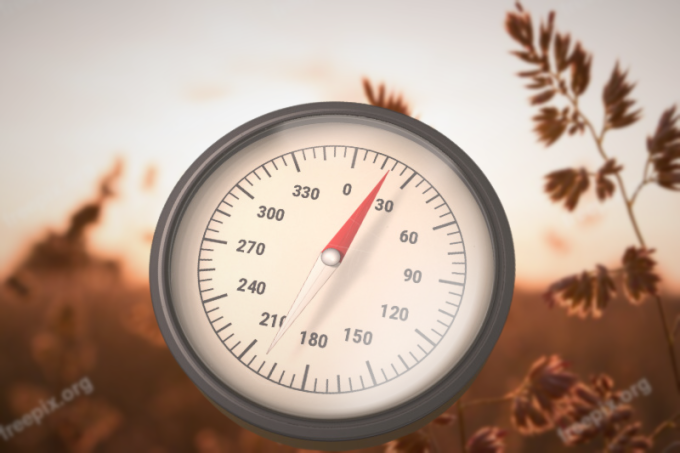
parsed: 20 °
